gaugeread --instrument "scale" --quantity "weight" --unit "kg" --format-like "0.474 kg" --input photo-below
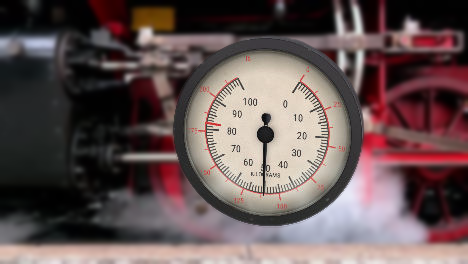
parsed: 50 kg
